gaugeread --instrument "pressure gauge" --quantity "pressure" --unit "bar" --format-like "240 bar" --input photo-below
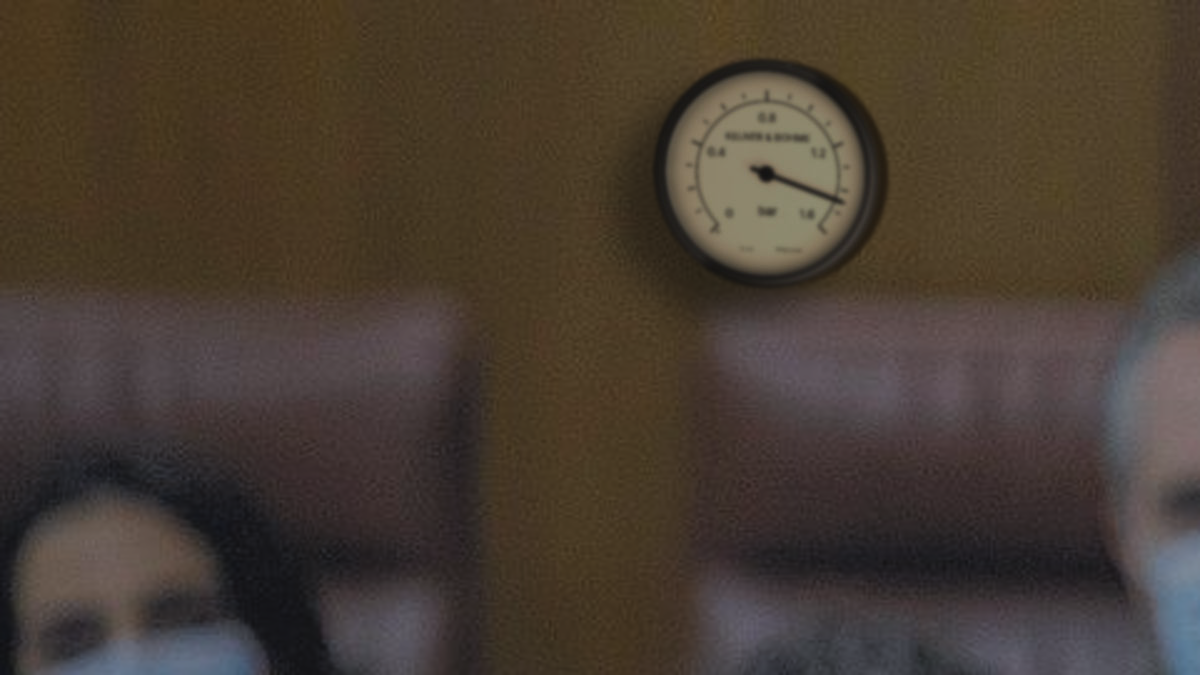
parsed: 1.45 bar
